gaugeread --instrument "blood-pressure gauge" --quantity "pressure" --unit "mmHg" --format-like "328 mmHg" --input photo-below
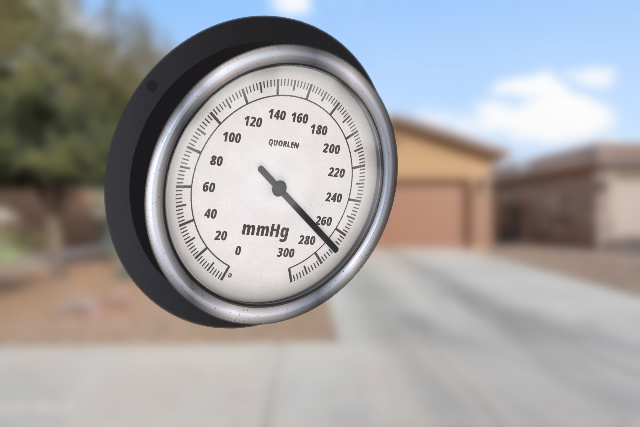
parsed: 270 mmHg
